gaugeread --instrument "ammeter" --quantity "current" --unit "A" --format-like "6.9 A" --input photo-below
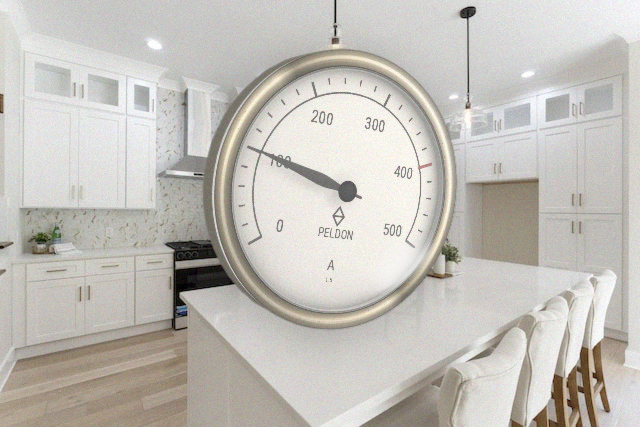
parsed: 100 A
